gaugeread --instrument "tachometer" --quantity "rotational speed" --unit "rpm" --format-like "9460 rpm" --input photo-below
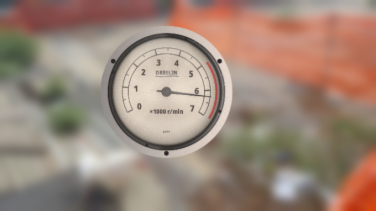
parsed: 6250 rpm
